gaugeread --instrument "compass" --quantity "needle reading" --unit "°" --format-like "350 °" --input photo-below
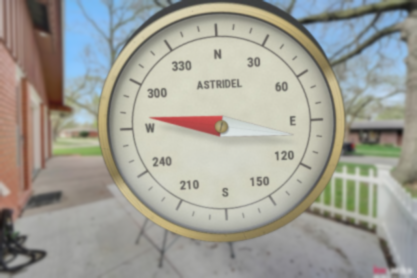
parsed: 280 °
